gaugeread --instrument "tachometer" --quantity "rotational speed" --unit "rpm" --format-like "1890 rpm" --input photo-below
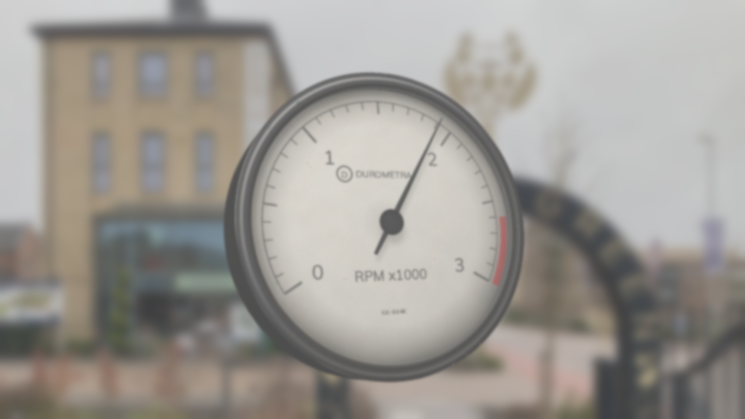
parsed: 1900 rpm
